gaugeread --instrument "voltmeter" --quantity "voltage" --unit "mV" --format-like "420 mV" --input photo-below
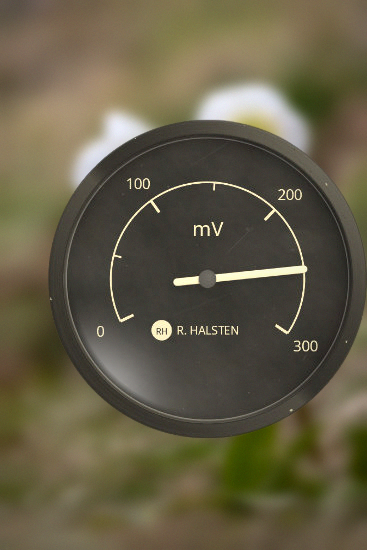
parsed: 250 mV
